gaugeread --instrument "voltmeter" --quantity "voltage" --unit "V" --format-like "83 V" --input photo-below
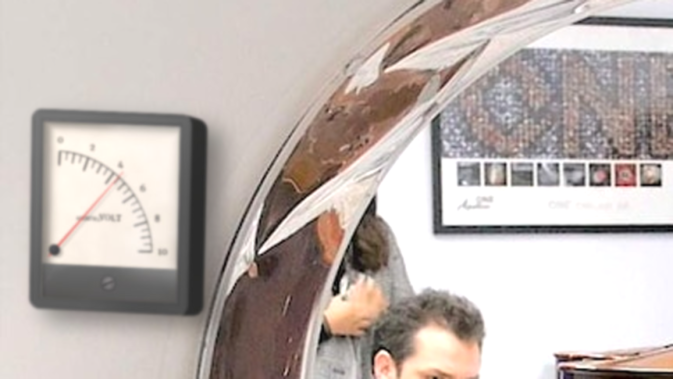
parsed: 4.5 V
